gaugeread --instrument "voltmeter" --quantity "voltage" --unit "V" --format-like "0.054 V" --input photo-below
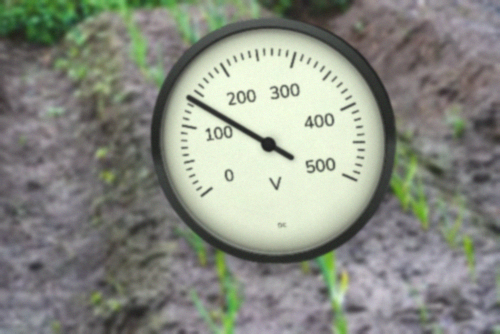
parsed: 140 V
